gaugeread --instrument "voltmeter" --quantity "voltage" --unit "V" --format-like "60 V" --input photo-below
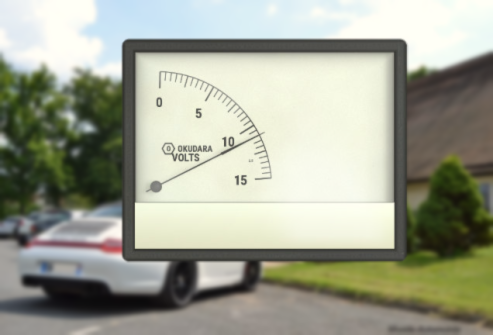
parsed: 11 V
